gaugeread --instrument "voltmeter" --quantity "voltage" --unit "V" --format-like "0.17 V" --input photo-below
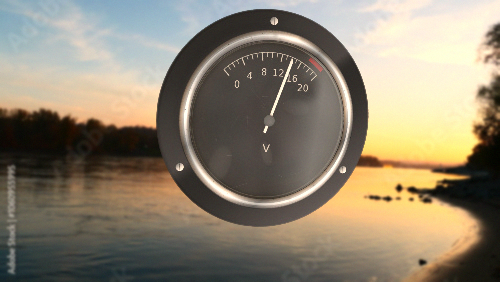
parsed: 14 V
